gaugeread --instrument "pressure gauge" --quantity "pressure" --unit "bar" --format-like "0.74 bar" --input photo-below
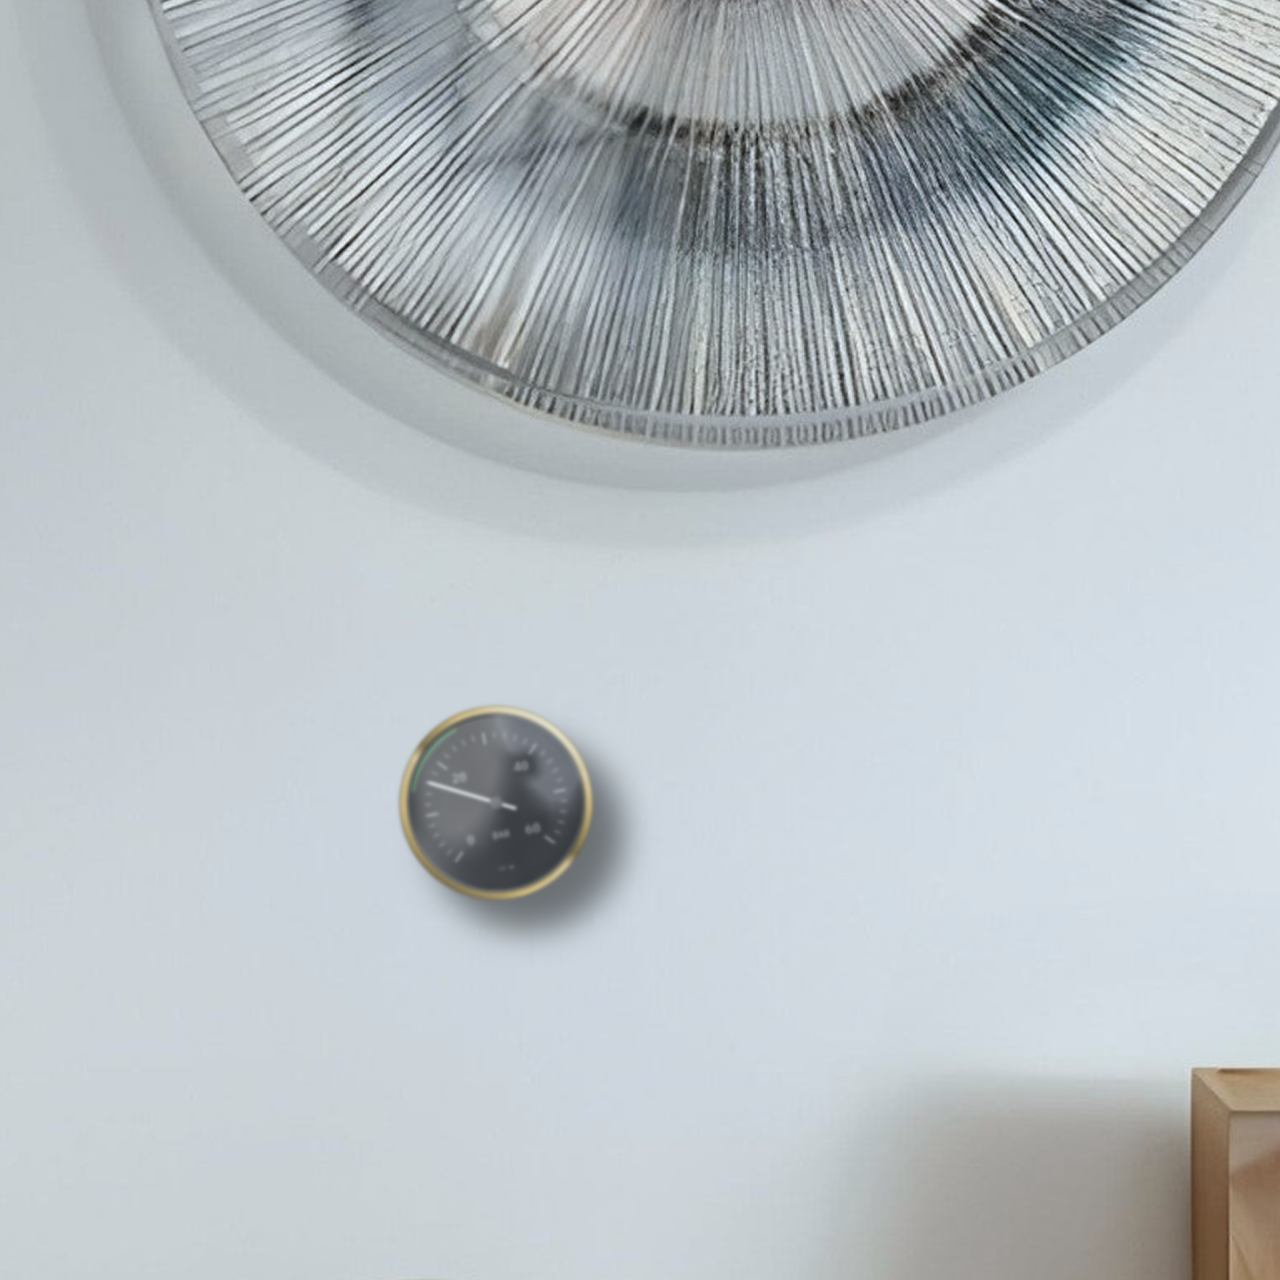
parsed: 16 bar
